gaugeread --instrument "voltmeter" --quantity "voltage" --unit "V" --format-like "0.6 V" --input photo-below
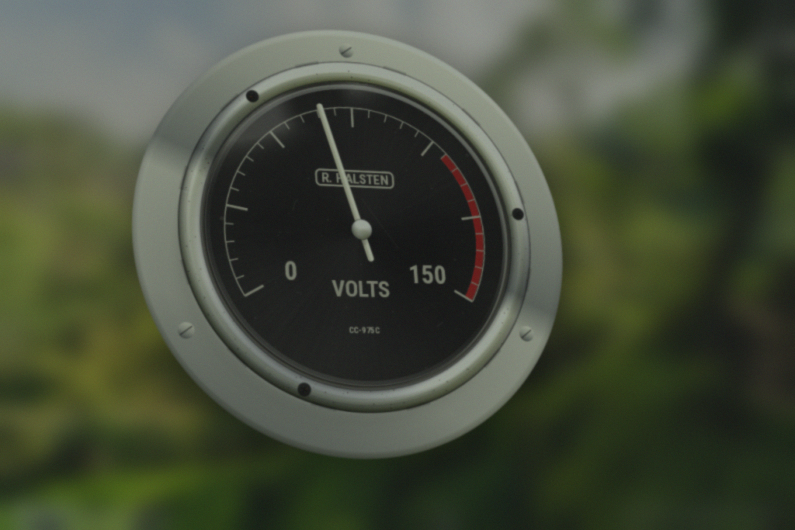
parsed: 65 V
